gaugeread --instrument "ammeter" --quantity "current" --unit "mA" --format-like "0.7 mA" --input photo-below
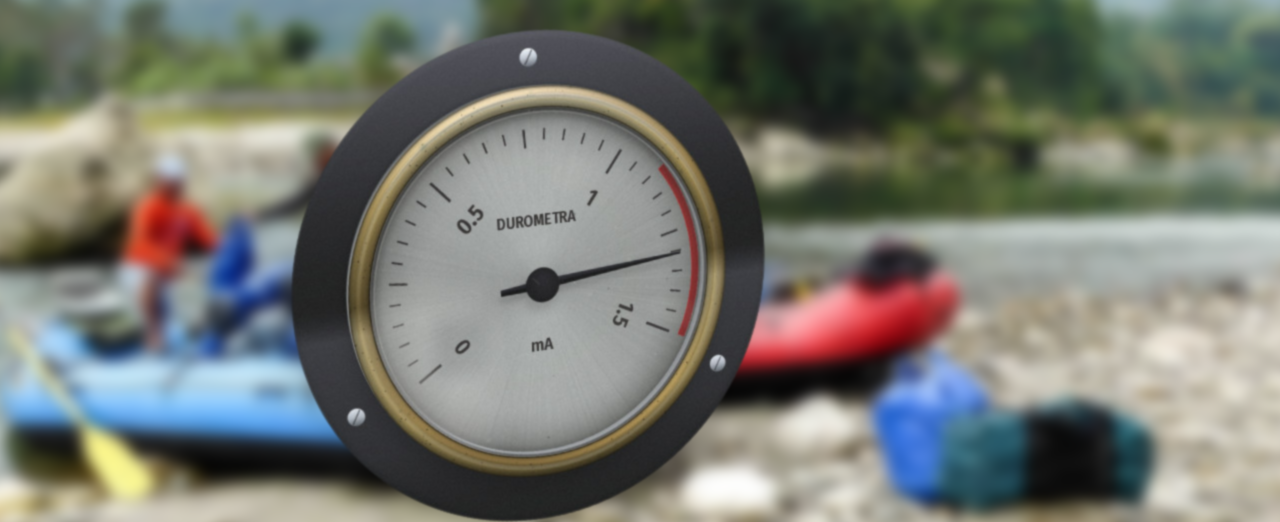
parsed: 1.3 mA
